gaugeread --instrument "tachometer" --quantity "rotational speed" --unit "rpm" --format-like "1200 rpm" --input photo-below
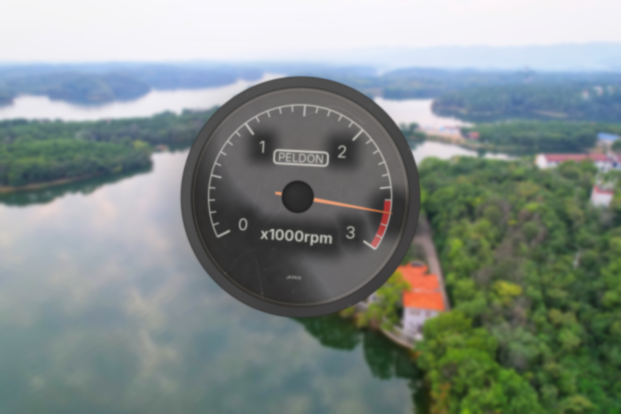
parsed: 2700 rpm
